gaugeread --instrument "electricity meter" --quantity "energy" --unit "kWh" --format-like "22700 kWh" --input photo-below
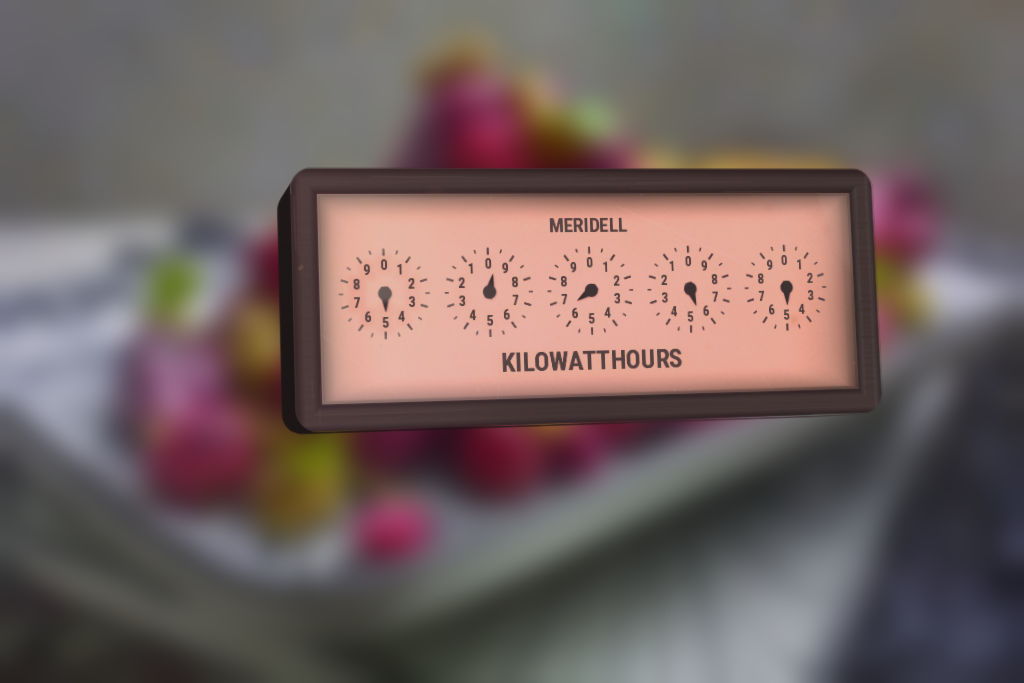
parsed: 49655 kWh
